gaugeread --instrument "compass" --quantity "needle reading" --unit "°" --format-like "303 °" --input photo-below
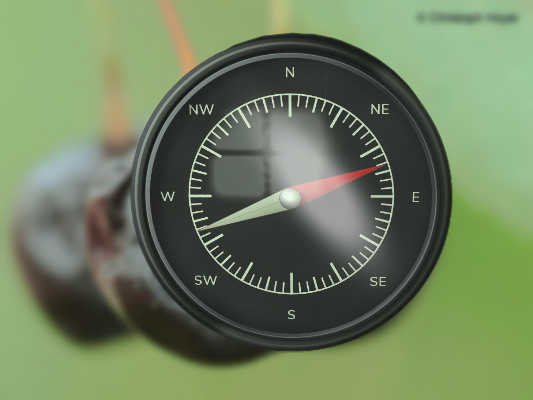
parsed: 70 °
